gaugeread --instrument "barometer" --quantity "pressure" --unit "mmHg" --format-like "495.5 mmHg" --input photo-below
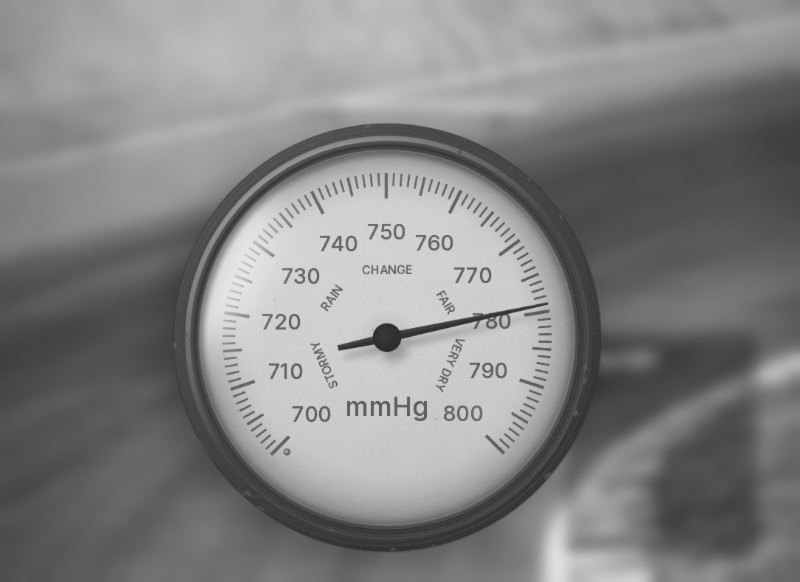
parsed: 779 mmHg
